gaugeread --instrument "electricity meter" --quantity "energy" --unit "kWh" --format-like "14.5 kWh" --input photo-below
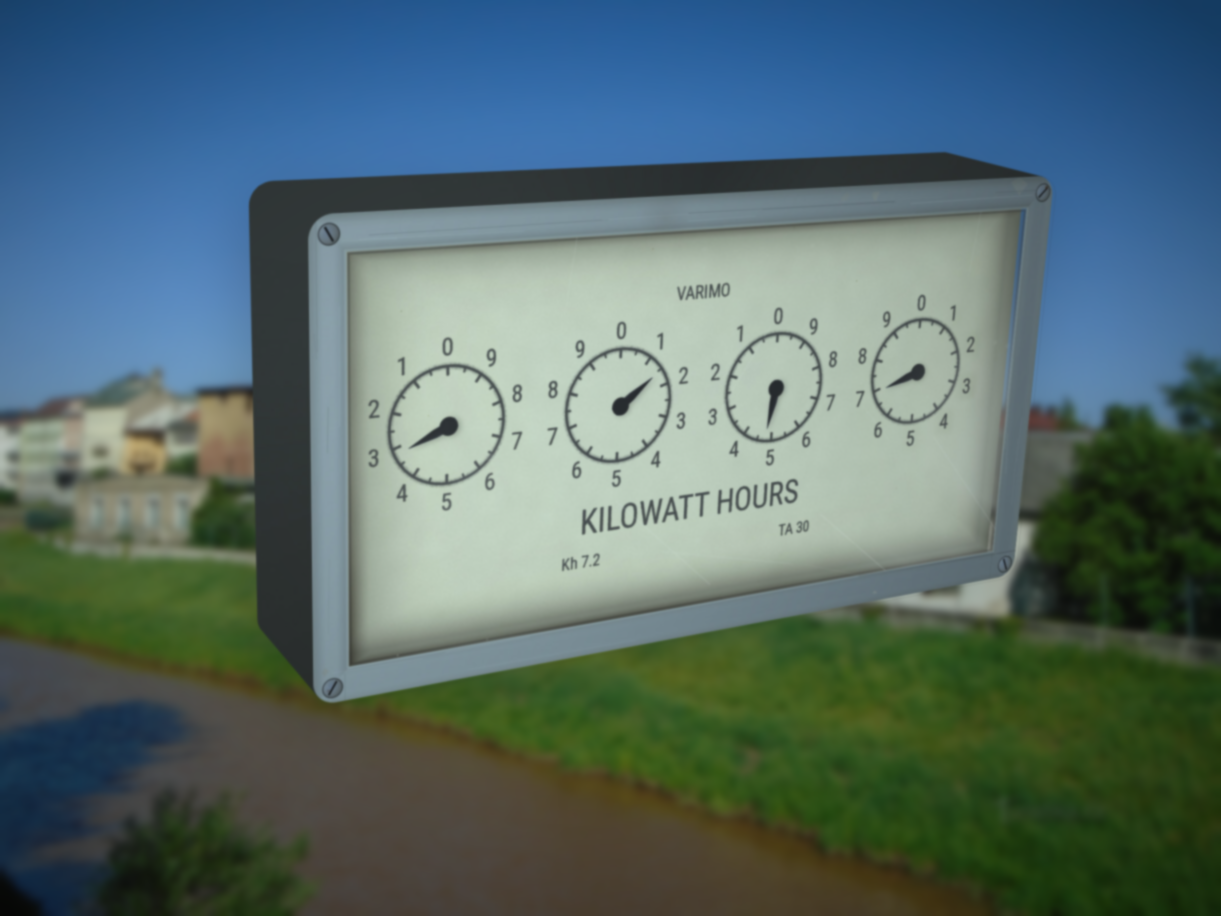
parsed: 3147 kWh
